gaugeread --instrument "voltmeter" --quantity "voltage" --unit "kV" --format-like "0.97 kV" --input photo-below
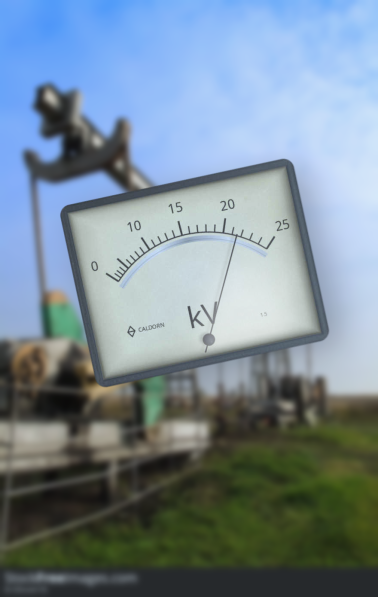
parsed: 21.5 kV
